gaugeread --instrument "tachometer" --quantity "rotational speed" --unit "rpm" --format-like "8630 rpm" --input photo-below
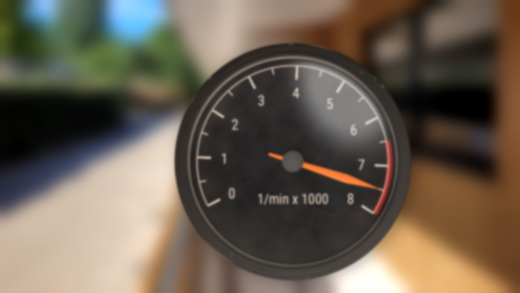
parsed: 7500 rpm
